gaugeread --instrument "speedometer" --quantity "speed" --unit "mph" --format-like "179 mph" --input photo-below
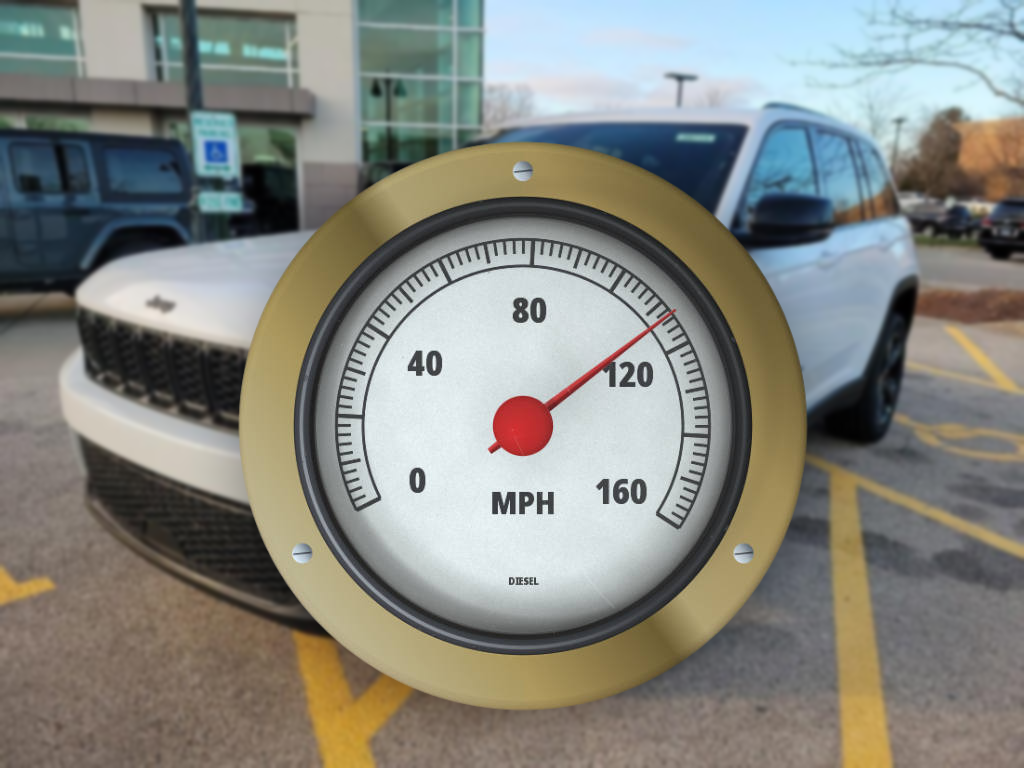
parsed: 113 mph
